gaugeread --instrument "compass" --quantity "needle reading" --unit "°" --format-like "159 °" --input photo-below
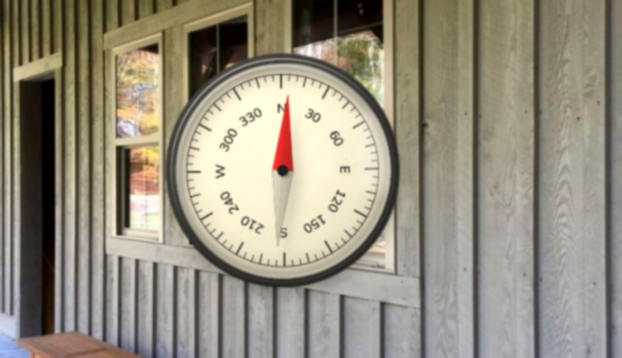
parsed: 5 °
